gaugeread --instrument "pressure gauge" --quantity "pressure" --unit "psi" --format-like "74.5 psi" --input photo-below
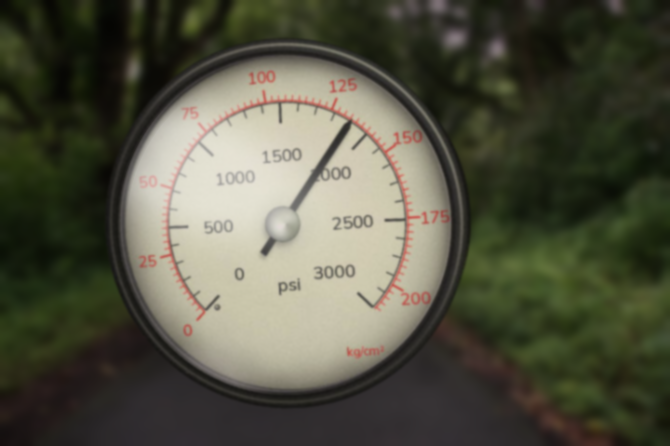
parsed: 1900 psi
